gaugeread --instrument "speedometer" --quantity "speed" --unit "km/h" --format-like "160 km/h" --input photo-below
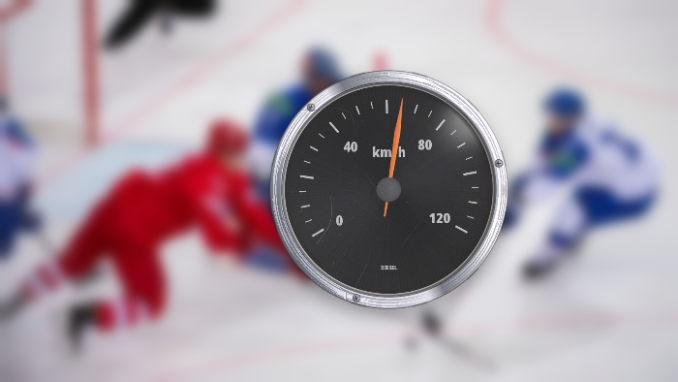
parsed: 65 km/h
